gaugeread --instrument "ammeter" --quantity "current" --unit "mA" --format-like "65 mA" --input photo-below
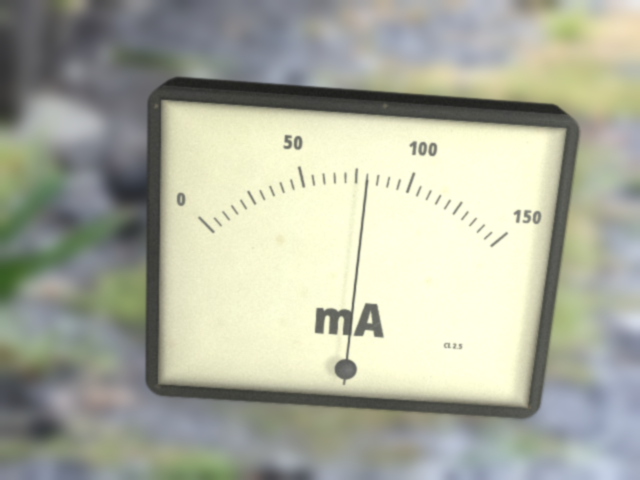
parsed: 80 mA
